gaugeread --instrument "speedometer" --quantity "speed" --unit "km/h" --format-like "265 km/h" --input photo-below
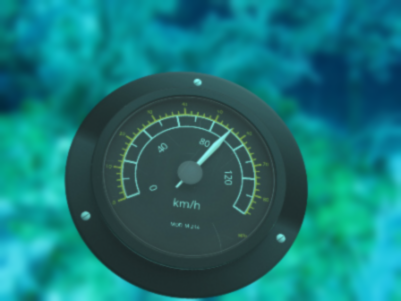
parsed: 90 km/h
